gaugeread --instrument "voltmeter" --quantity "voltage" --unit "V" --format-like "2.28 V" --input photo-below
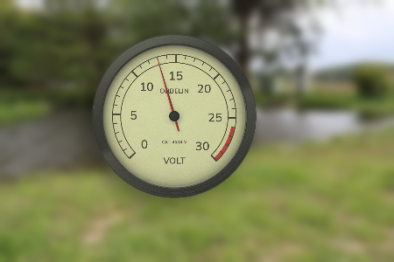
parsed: 13 V
